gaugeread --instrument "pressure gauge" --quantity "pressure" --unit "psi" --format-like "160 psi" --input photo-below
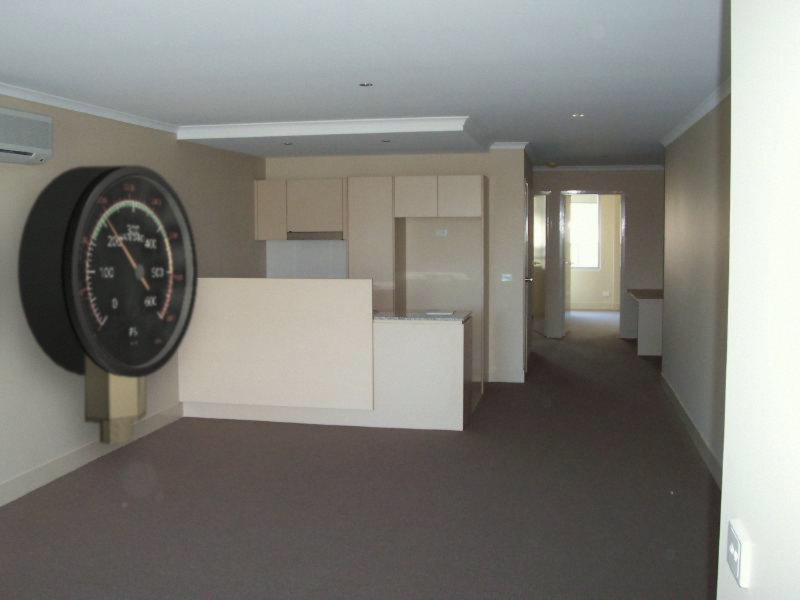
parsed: 200 psi
